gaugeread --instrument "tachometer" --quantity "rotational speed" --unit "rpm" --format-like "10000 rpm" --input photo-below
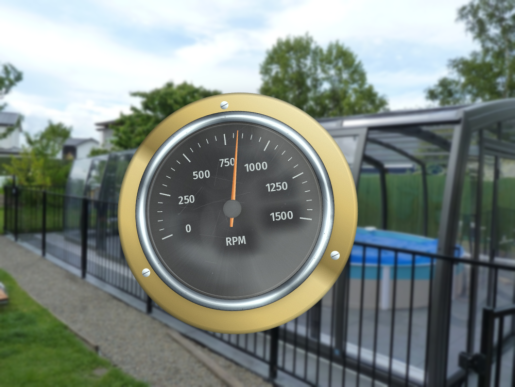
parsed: 825 rpm
